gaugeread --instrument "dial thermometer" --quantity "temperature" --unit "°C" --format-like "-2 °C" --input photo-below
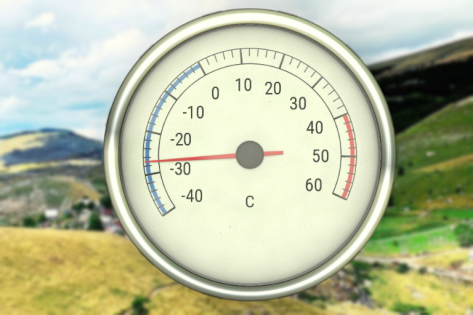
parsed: -27 °C
